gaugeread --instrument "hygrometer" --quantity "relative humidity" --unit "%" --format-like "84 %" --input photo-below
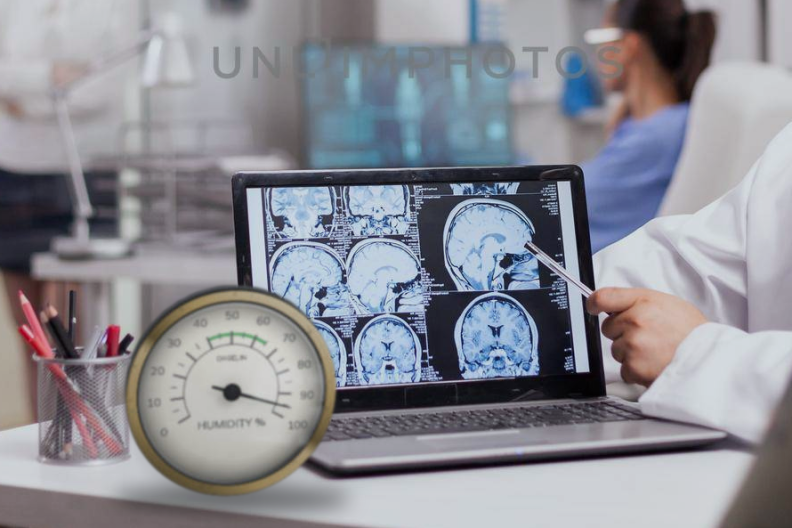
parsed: 95 %
